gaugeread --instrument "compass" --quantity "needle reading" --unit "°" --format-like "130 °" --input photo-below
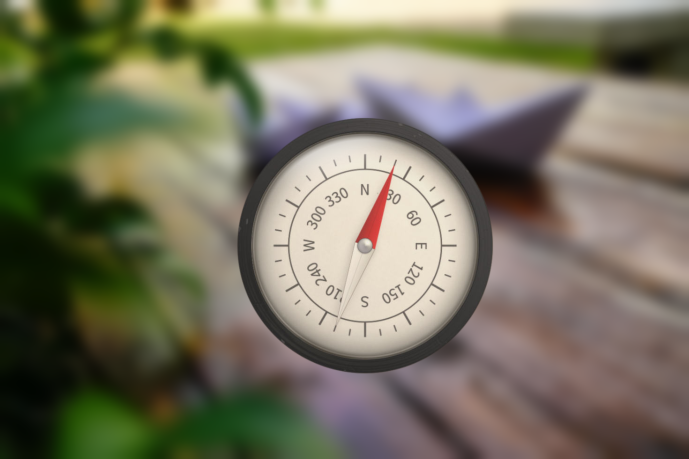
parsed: 20 °
